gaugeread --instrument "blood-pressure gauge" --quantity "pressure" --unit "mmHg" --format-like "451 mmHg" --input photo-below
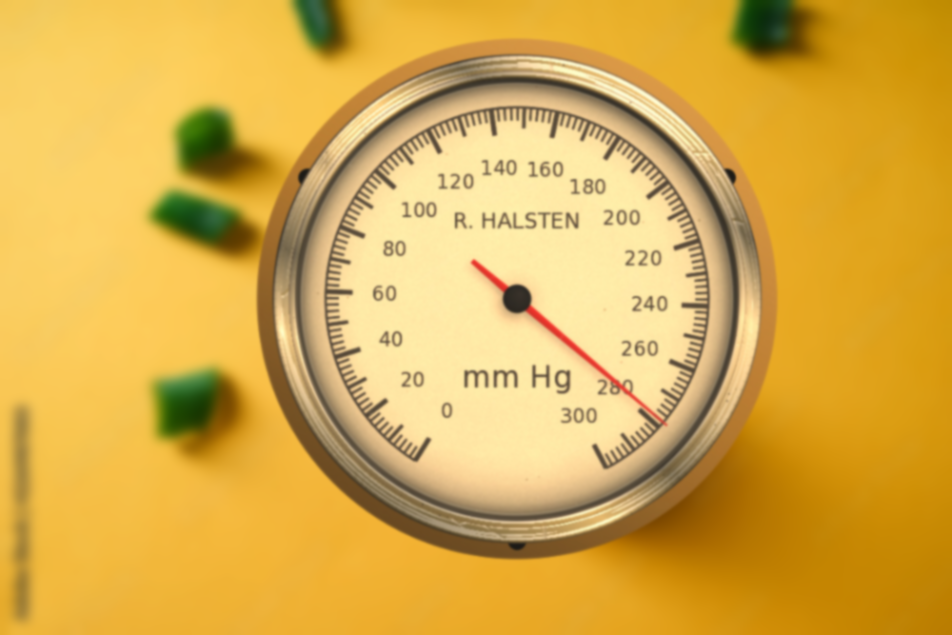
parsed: 278 mmHg
